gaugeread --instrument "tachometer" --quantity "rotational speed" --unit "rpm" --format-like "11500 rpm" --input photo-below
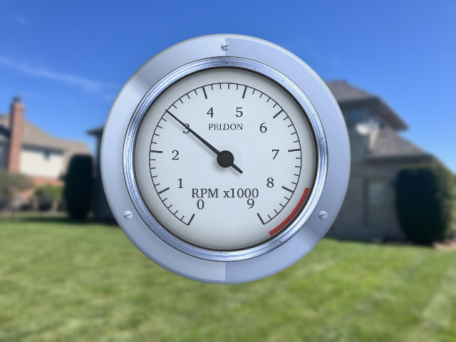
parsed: 3000 rpm
